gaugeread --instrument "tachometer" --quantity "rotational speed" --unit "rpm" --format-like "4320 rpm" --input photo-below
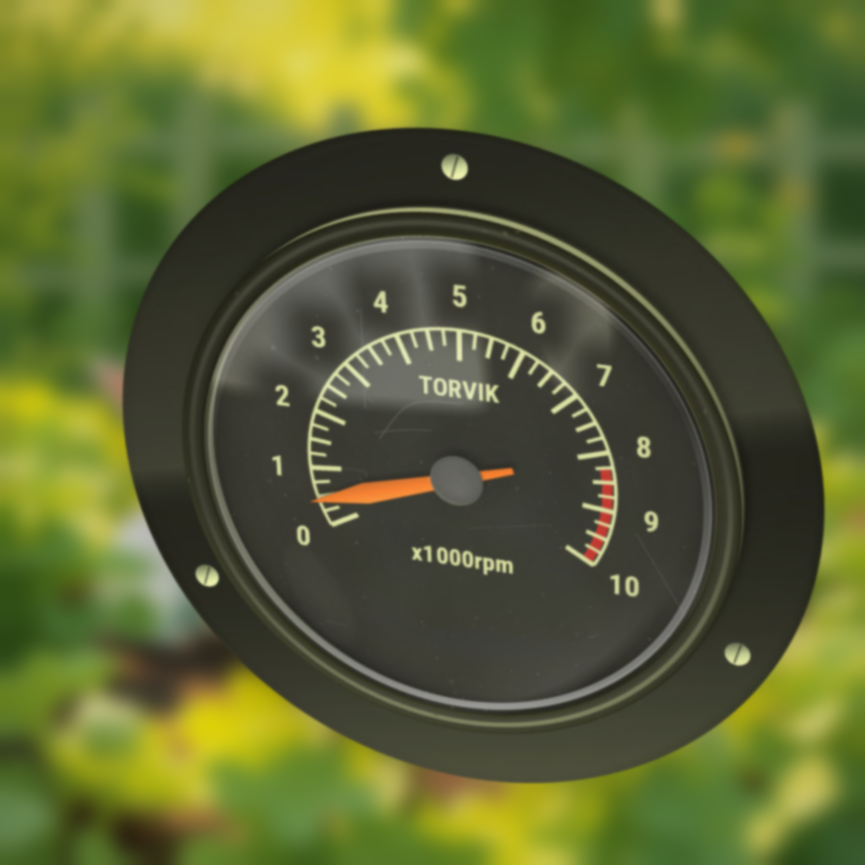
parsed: 500 rpm
